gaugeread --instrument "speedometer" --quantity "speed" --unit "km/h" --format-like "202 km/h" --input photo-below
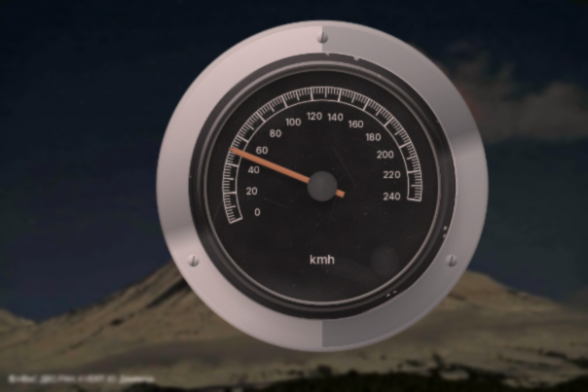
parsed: 50 km/h
